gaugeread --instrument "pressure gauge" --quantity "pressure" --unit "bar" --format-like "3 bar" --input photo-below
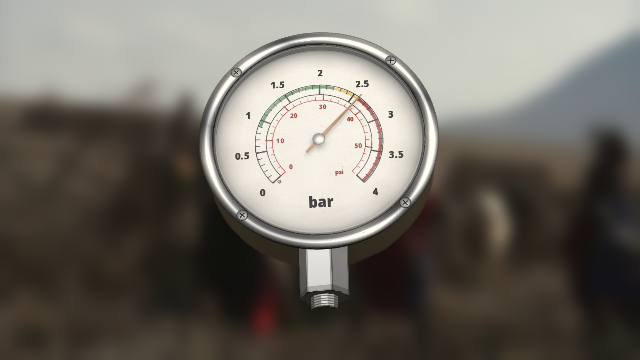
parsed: 2.6 bar
